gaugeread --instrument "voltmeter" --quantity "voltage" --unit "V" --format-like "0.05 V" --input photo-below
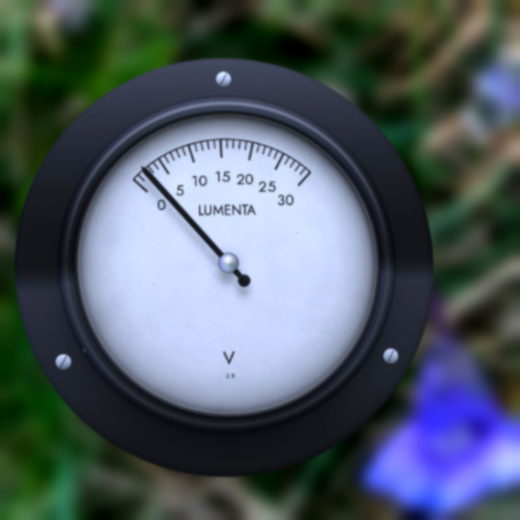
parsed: 2 V
